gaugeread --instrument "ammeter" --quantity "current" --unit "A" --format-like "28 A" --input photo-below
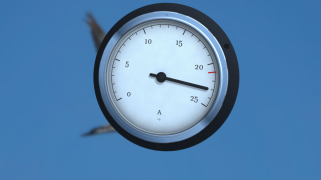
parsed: 23 A
